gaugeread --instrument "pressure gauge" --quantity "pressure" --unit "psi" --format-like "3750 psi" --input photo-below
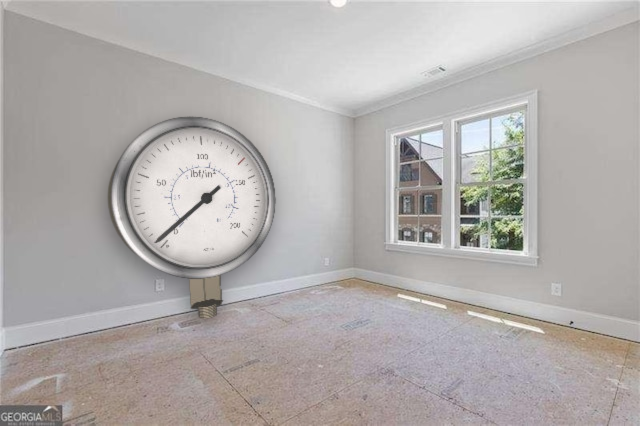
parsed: 5 psi
